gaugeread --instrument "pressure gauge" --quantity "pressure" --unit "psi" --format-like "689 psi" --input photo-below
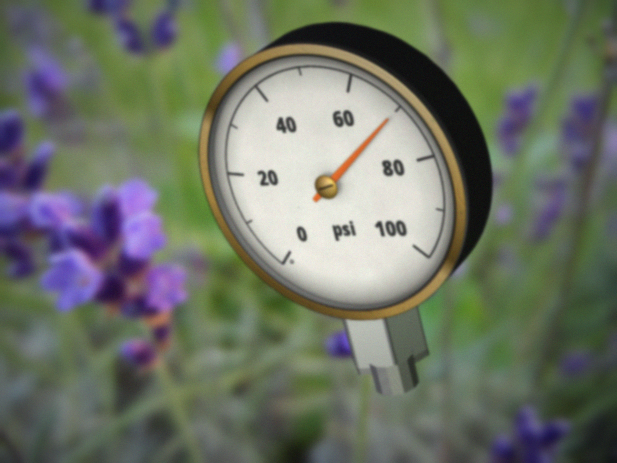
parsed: 70 psi
